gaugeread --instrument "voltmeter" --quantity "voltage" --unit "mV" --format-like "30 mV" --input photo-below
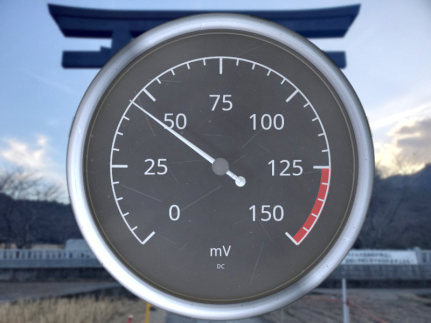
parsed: 45 mV
